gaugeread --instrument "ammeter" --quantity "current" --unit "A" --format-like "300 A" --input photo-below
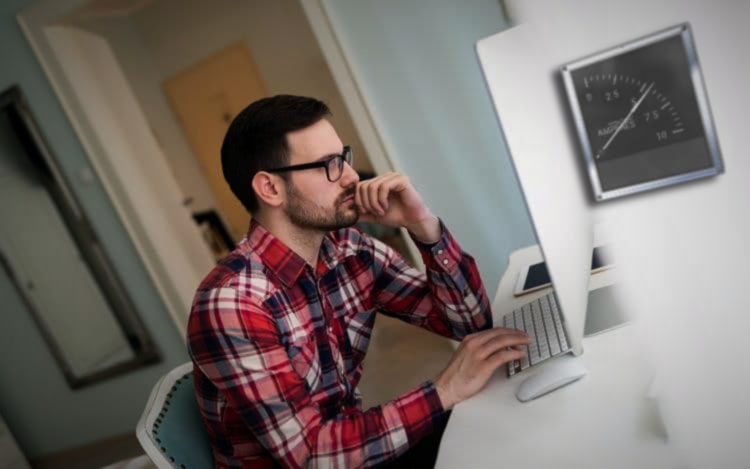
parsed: 5.5 A
